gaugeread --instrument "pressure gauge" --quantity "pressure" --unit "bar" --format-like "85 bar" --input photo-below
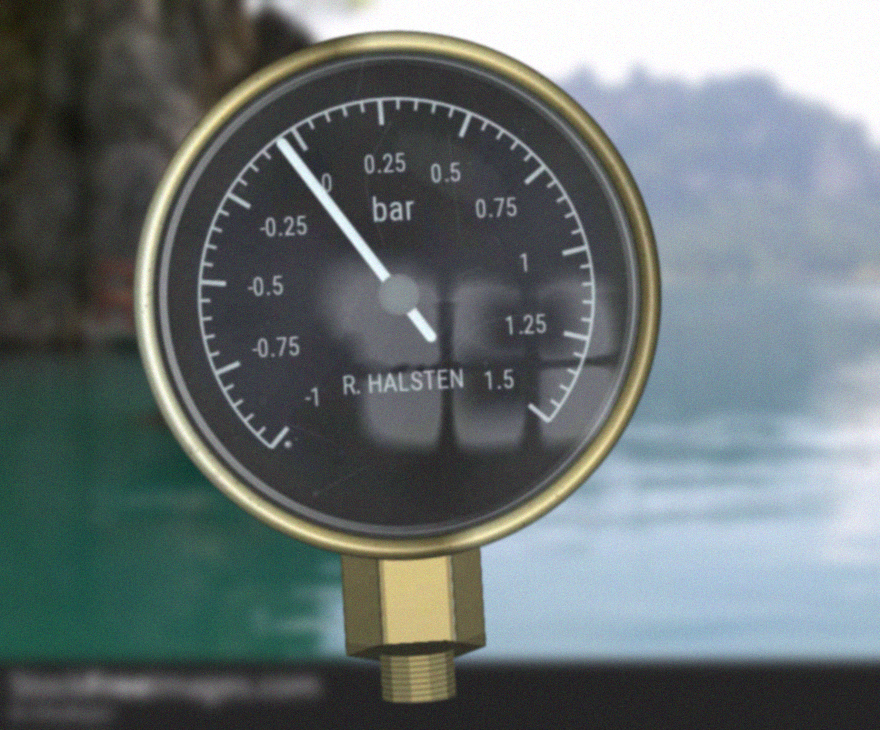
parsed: -0.05 bar
